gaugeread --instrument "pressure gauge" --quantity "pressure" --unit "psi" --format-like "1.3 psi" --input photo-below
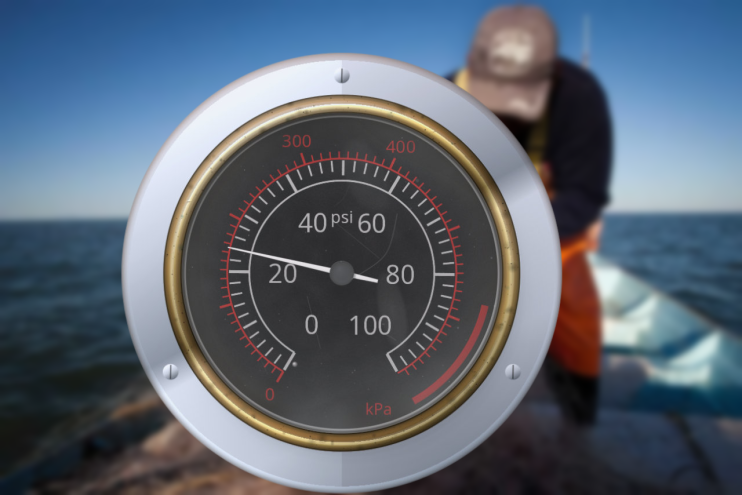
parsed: 24 psi
